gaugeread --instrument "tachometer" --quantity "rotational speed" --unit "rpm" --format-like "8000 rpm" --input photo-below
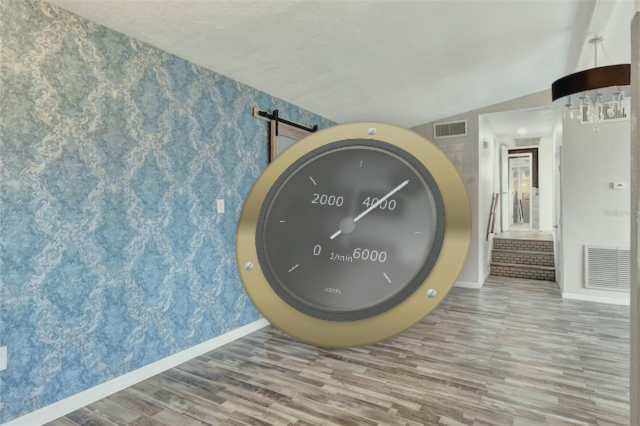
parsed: 4000 rpm
